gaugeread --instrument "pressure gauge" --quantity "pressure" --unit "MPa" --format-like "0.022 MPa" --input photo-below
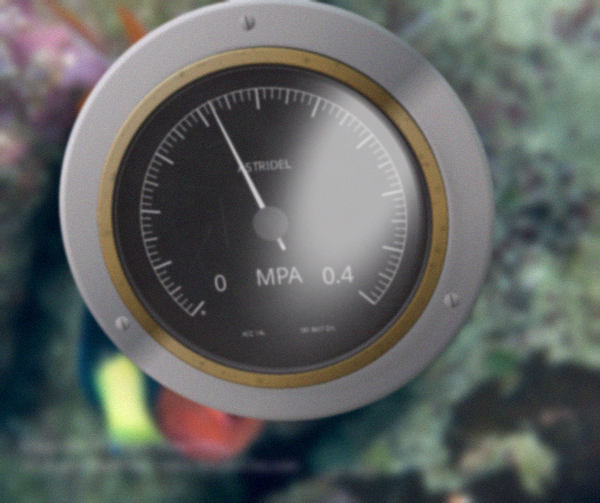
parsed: 0.17 MPa
